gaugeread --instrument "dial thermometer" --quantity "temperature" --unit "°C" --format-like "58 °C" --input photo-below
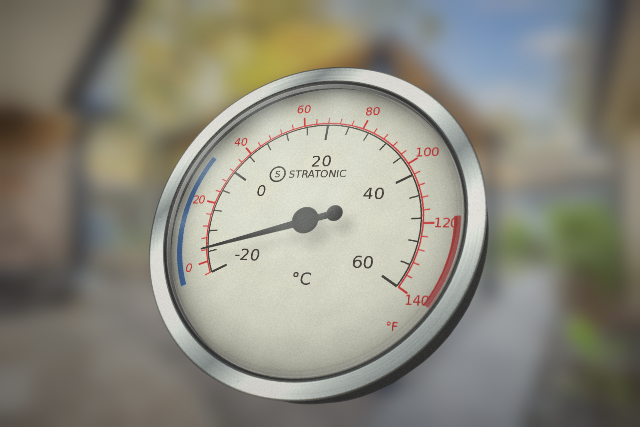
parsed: -16 °C
